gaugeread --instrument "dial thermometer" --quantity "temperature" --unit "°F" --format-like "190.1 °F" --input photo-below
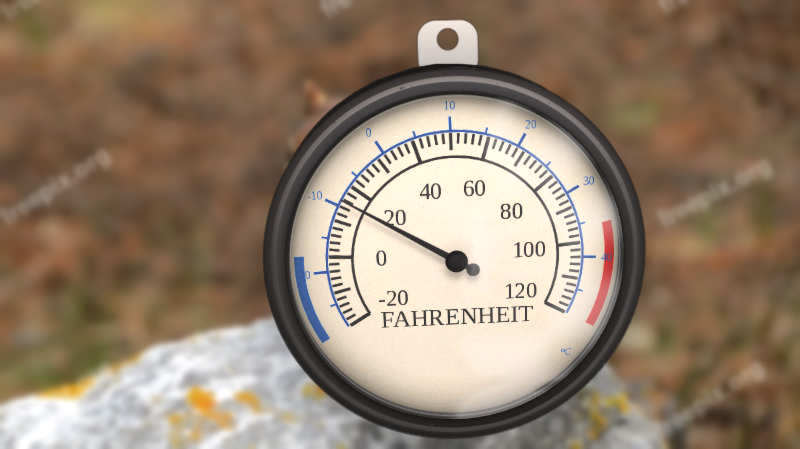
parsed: 16 °F
